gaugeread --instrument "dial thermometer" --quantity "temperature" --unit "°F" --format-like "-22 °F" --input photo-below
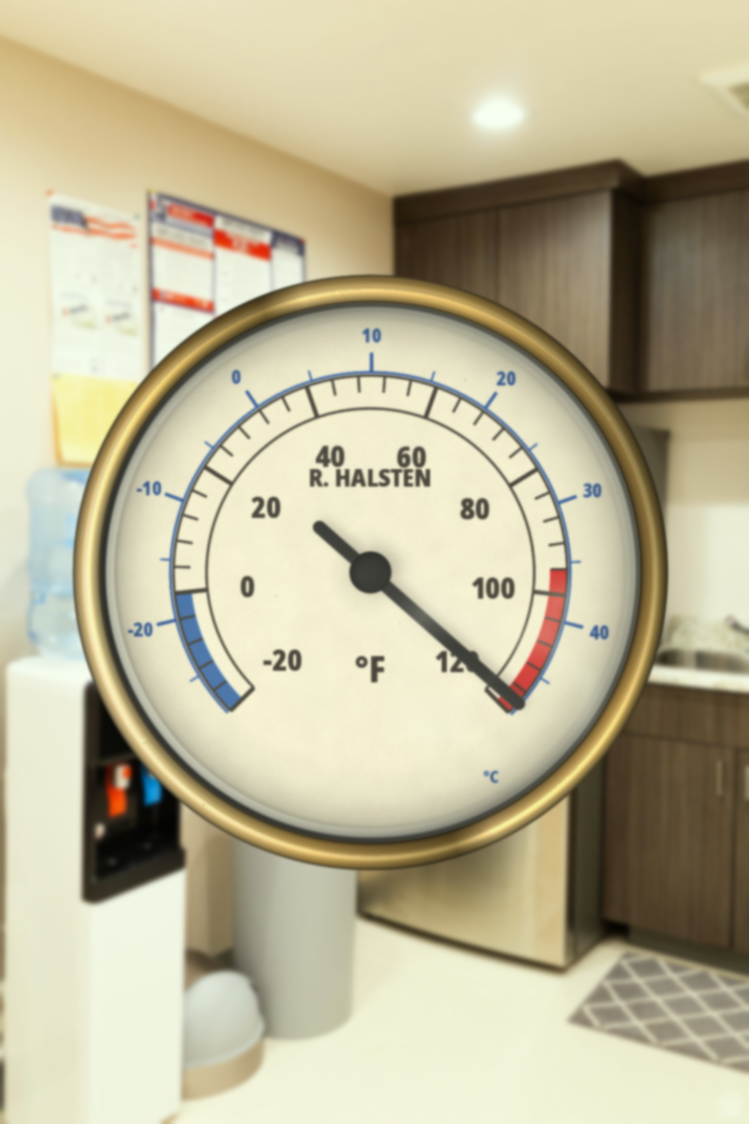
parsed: 118 °F
